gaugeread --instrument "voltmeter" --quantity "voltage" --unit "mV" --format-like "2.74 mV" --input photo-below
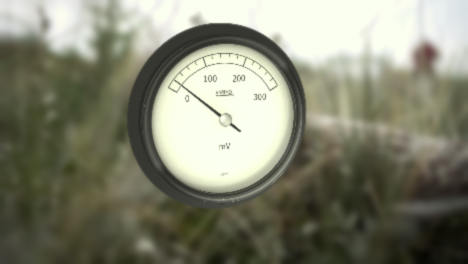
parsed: 20 mV
